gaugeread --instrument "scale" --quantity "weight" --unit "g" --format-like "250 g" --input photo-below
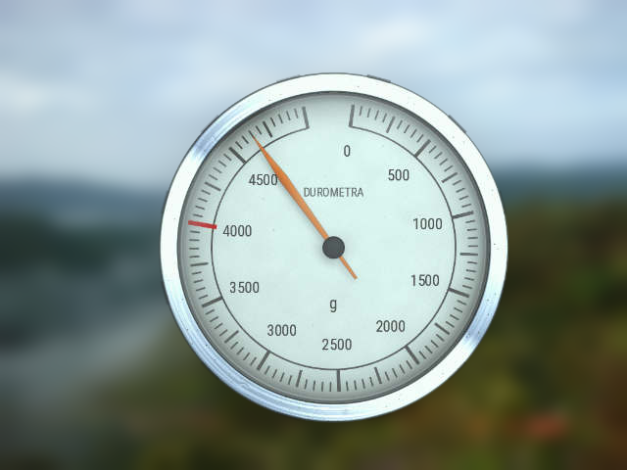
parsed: 4650 g
